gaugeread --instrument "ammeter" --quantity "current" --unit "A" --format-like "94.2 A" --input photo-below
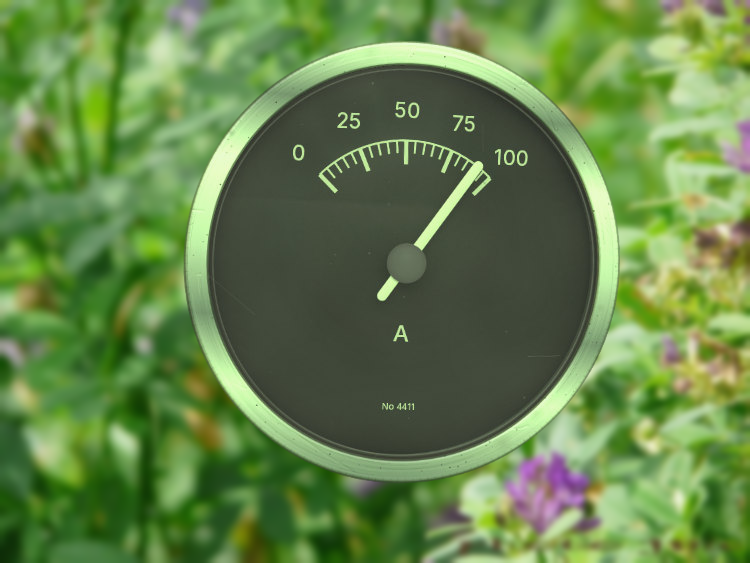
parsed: 90 A
